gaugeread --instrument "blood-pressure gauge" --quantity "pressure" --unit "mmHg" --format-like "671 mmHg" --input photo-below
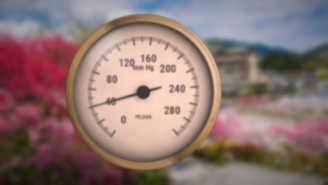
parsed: 40 mmHg
